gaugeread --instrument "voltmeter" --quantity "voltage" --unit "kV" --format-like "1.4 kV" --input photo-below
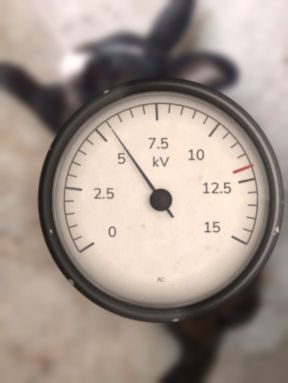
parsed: 5.5 kV
